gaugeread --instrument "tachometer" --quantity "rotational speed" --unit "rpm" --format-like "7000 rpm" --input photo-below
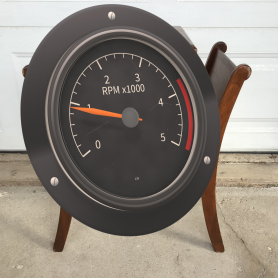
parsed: 900 rpm
